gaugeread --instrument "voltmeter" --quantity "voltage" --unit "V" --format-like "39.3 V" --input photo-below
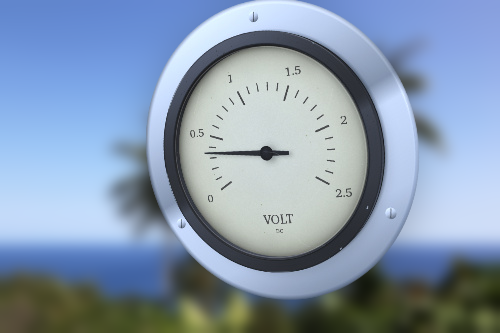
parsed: 0.35 V
